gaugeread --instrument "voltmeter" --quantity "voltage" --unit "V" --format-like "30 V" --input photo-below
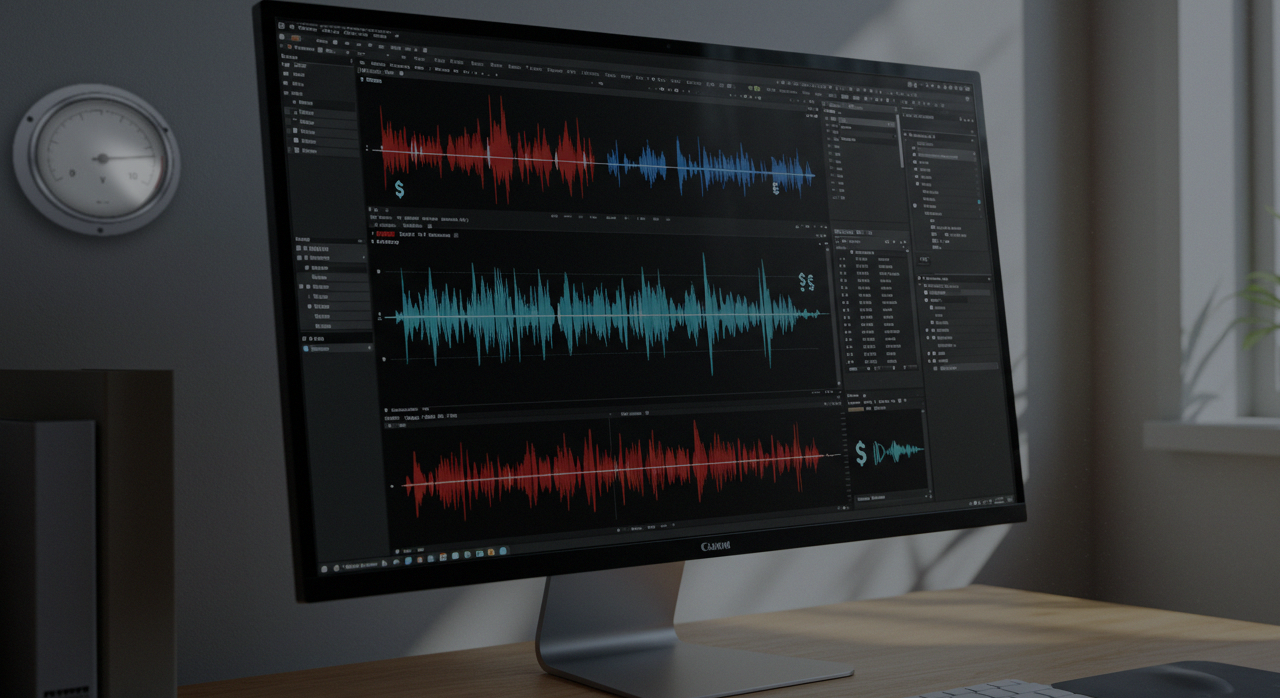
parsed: 8.5 V
